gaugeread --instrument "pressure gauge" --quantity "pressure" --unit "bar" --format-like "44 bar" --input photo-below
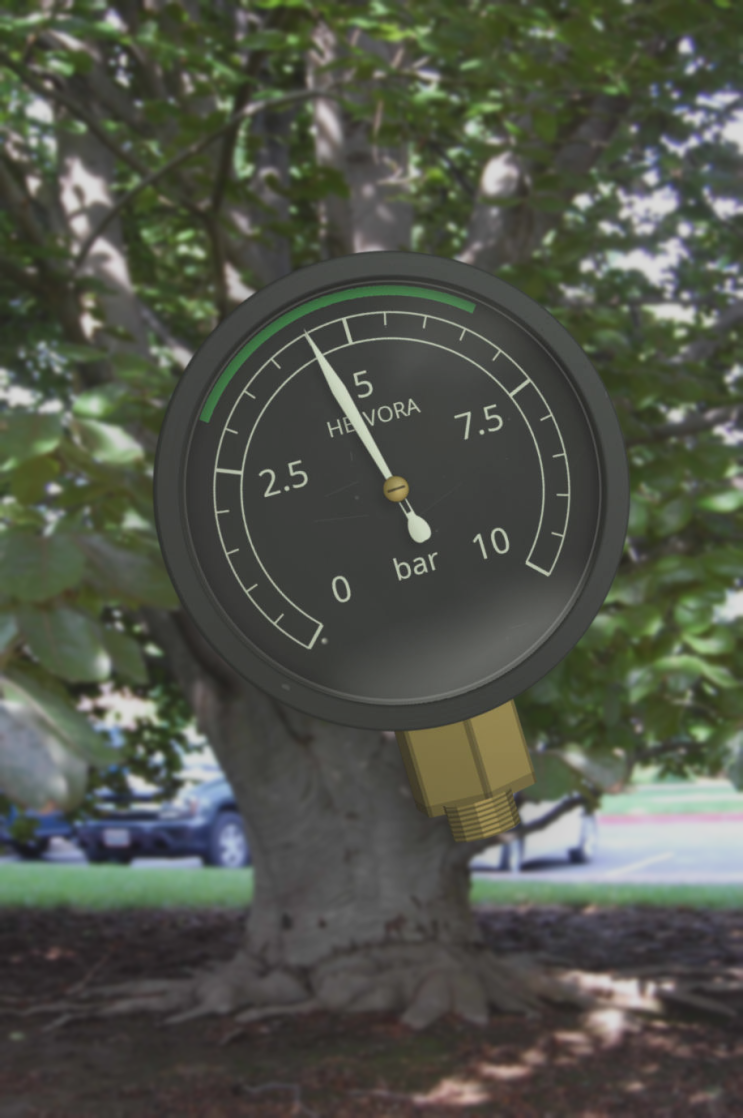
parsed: 4.5 bar
